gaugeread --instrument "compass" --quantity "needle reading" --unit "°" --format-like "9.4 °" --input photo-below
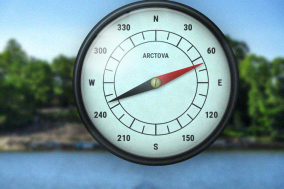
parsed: 67.5 °
